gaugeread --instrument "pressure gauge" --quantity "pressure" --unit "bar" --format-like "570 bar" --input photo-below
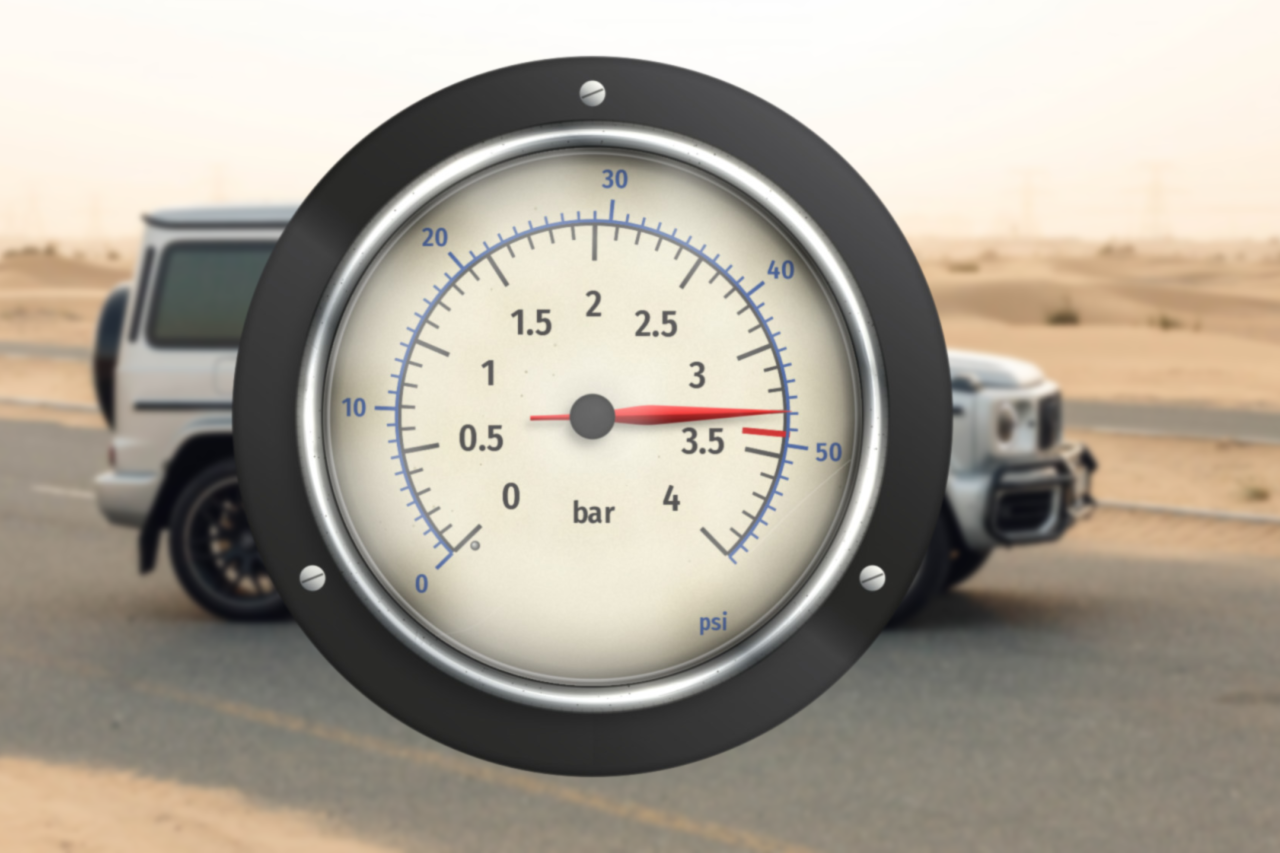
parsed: 3.3 bar
